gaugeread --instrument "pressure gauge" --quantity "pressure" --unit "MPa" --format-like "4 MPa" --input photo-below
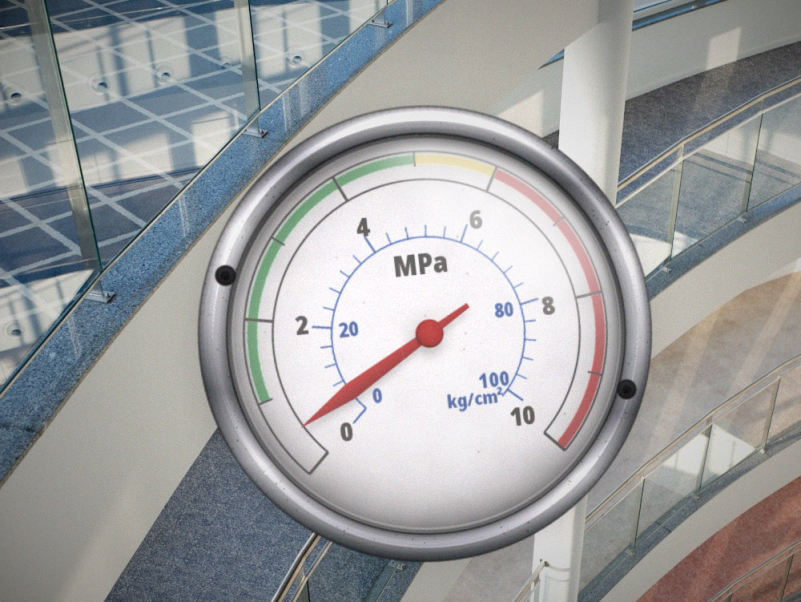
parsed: 0.5 MPa
